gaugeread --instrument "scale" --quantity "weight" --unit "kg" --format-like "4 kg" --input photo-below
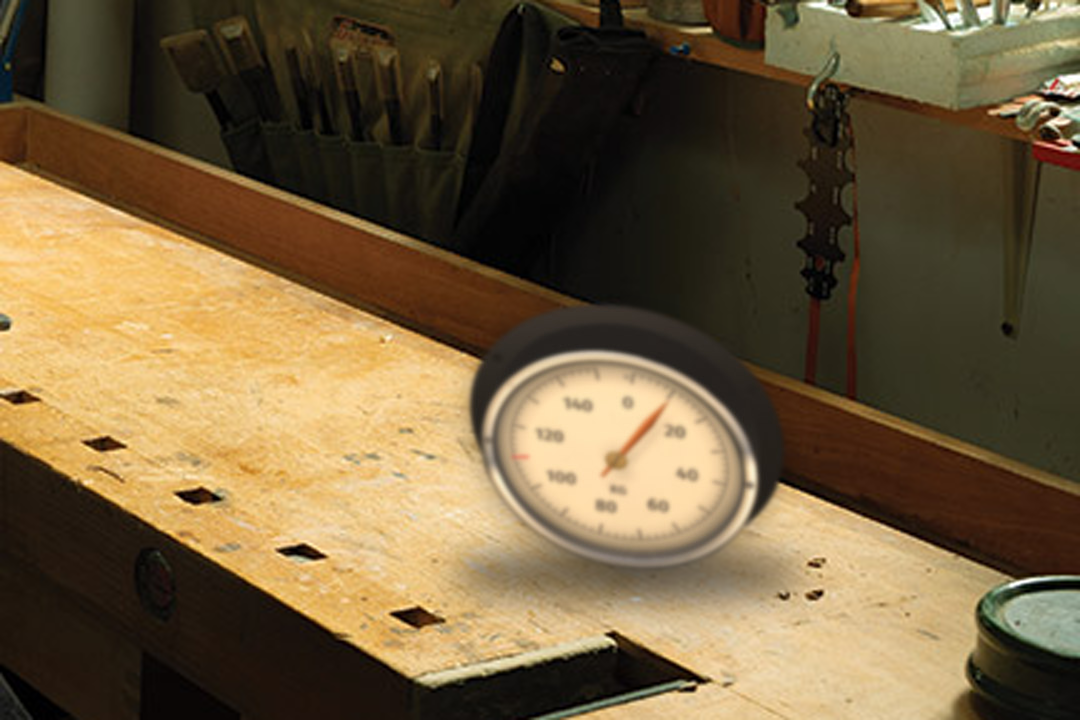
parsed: 10 kg
